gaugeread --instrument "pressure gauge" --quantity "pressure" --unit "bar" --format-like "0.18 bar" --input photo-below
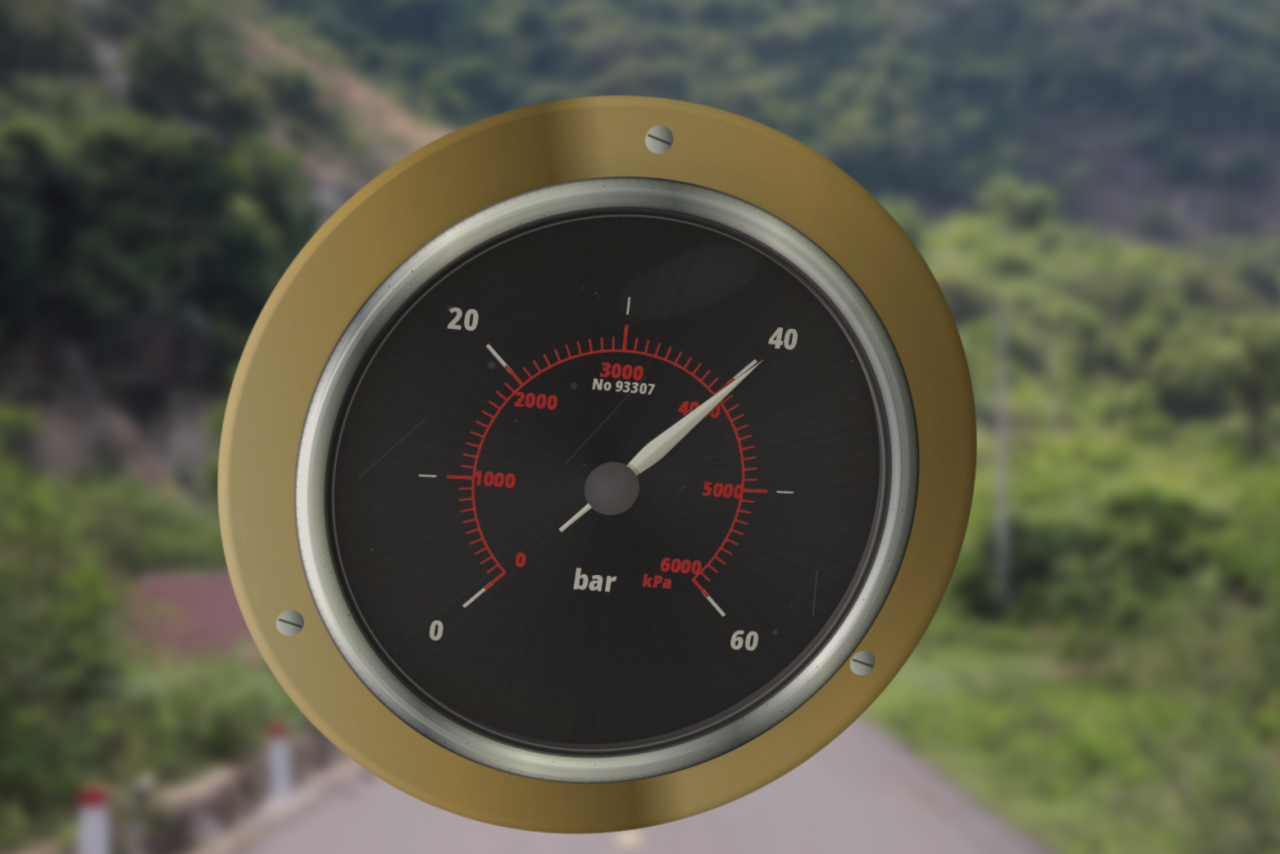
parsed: 40 bar
